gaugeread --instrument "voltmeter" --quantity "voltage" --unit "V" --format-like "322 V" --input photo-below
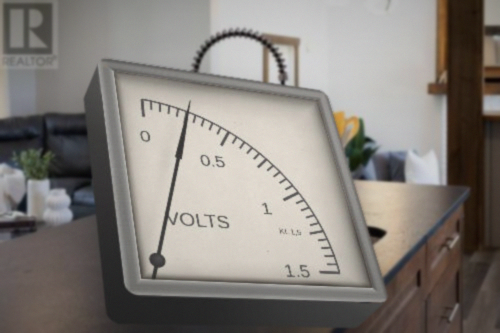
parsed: 0.25 V
